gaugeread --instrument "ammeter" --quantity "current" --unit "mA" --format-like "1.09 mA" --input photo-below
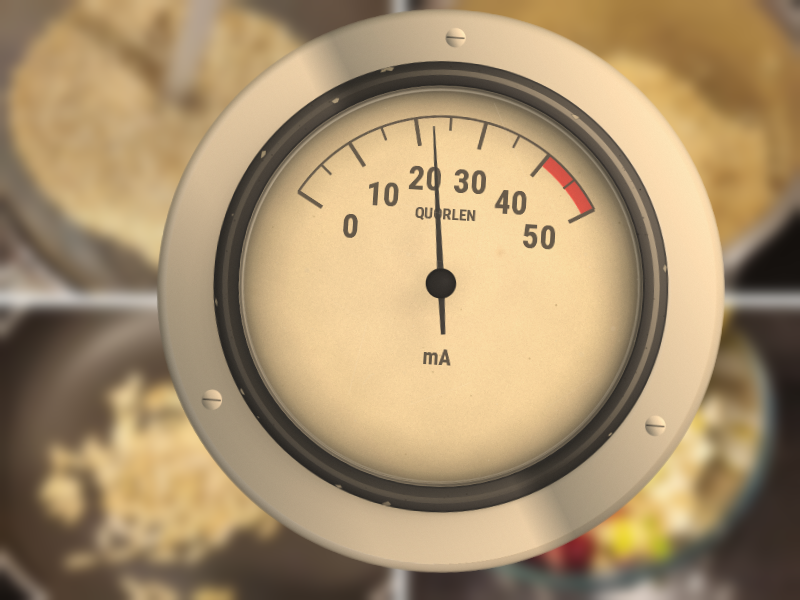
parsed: 22.5 mA
